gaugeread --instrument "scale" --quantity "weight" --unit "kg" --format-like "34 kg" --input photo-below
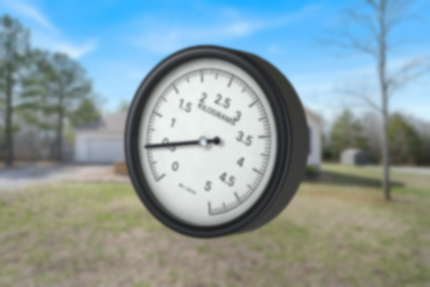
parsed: 0.5 kg
